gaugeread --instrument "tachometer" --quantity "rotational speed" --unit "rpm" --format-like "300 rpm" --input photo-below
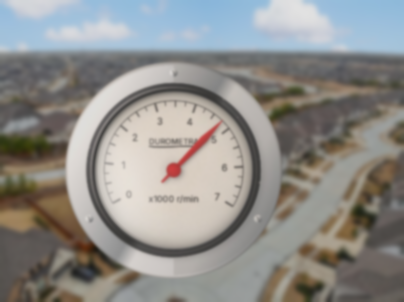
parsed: 4750 rpm
